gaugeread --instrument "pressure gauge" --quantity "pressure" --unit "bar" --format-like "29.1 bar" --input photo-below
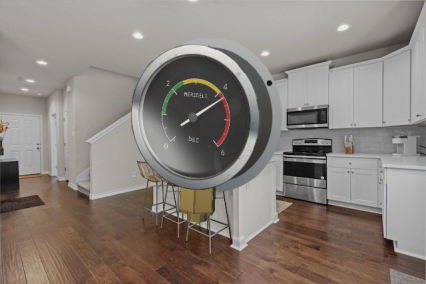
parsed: 4.25 bar
